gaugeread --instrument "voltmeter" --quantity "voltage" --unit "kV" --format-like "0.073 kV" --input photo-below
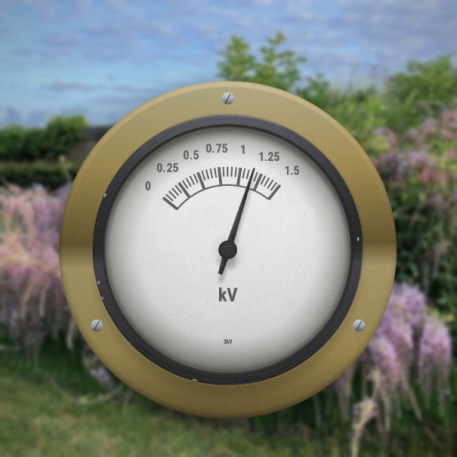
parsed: 1.15 kV
